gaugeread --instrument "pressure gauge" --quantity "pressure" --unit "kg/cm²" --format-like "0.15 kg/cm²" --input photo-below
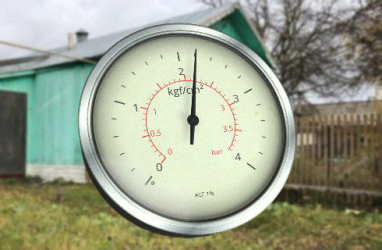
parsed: 2.2 kg/cm²
